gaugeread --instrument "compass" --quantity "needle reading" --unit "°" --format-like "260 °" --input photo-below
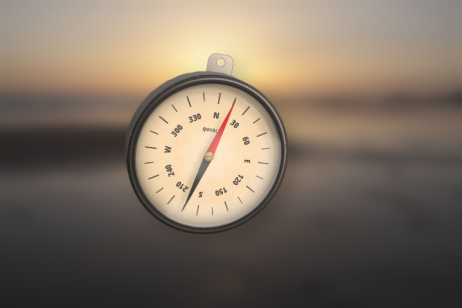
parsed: 15 °
